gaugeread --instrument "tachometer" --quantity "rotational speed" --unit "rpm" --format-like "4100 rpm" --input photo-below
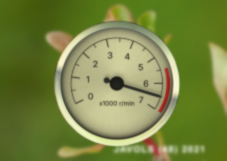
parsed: 6500 rpm
